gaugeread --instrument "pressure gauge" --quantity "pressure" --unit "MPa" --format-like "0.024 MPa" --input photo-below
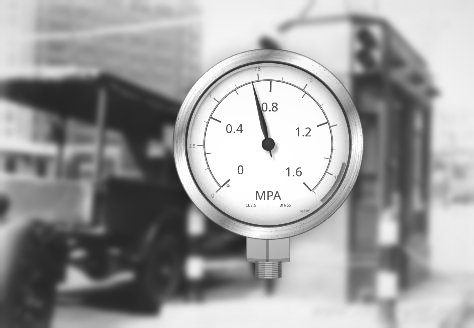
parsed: 0.7 MPa
